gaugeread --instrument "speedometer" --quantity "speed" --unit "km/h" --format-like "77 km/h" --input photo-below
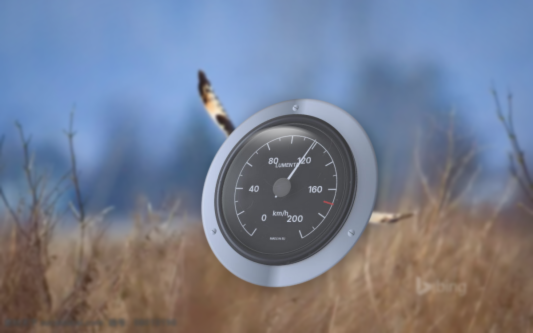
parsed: 120 km/h
